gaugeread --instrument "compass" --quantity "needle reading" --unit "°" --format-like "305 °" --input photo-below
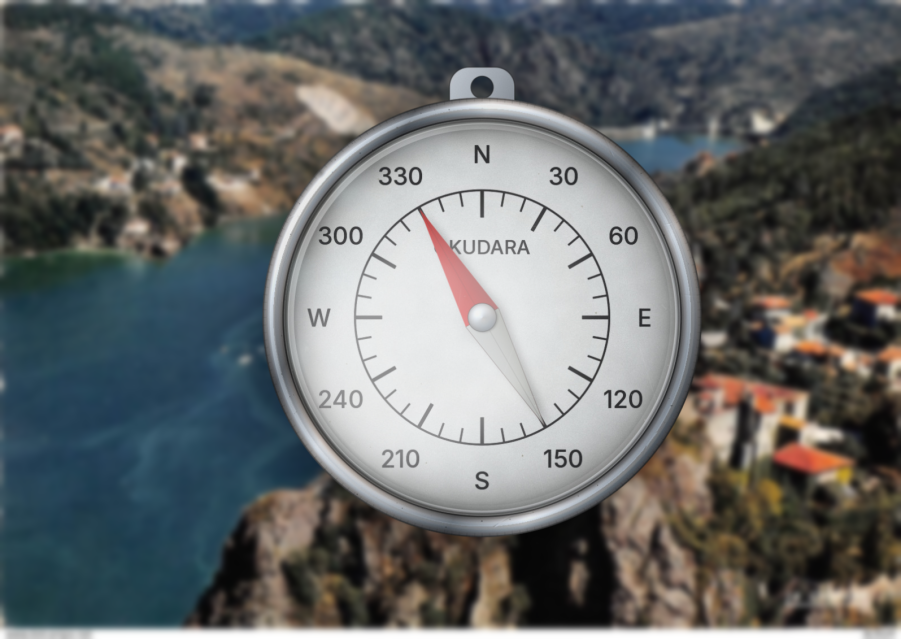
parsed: 330 °
